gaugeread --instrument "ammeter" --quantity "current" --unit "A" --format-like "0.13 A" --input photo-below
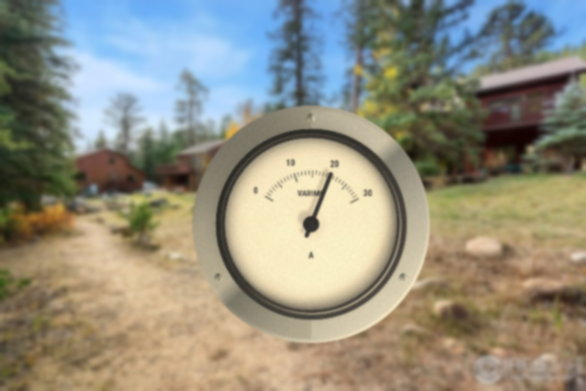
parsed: 20 A
